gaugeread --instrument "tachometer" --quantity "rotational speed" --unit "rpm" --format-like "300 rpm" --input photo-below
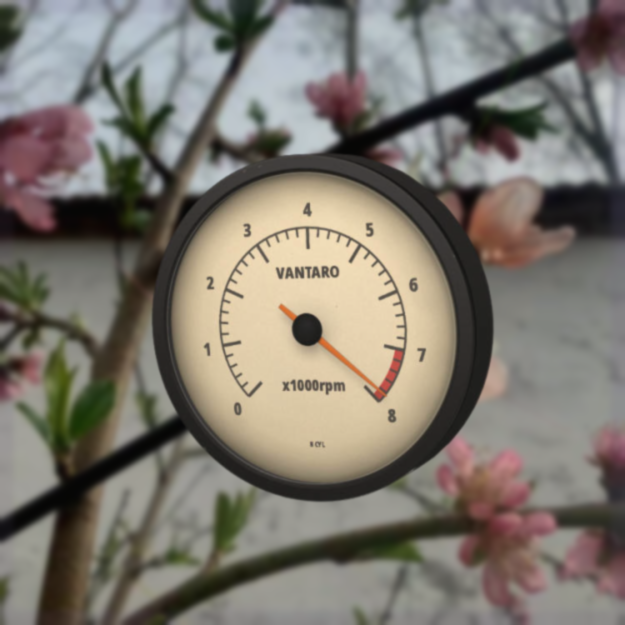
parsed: 7800 rpm
